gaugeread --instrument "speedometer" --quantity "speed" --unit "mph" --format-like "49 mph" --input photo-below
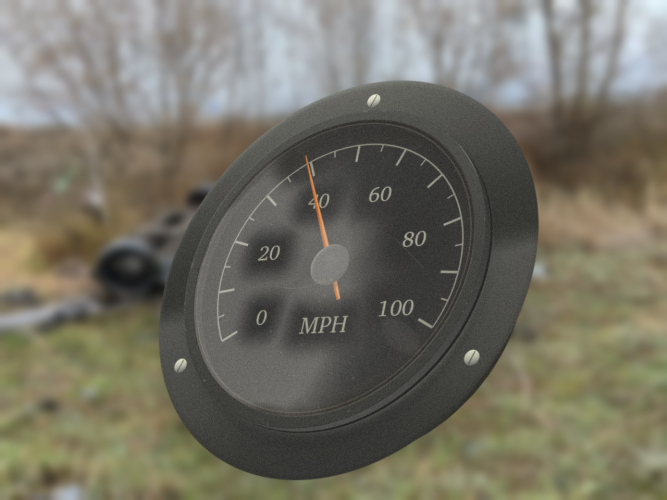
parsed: 40 mph
